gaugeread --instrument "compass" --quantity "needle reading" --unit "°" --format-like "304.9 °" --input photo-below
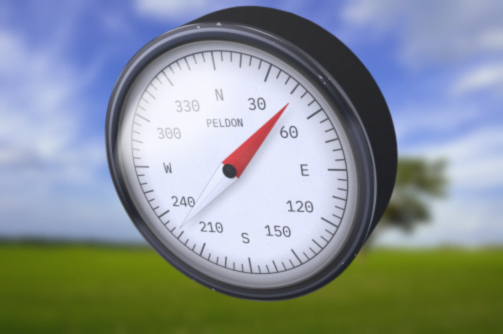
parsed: 47.5 °
